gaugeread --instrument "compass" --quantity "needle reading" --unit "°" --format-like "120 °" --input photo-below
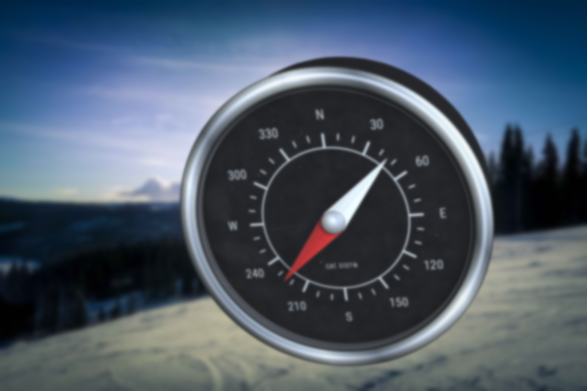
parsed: 225 °
